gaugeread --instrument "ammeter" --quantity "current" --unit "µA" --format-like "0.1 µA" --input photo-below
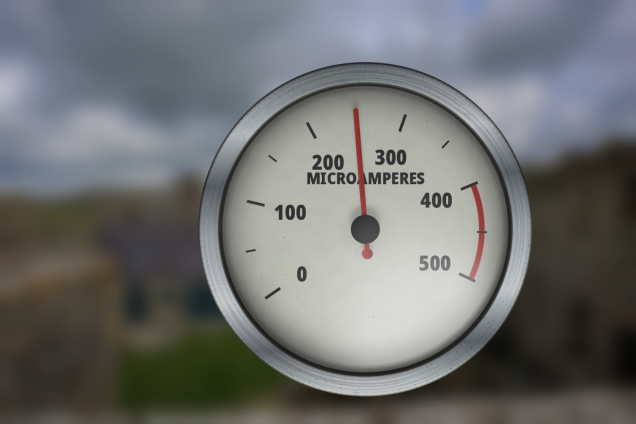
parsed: 250 µA
